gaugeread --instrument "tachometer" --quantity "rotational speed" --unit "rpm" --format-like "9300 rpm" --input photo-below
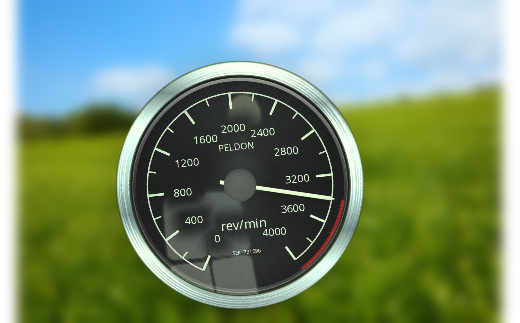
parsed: 3400 rpm
